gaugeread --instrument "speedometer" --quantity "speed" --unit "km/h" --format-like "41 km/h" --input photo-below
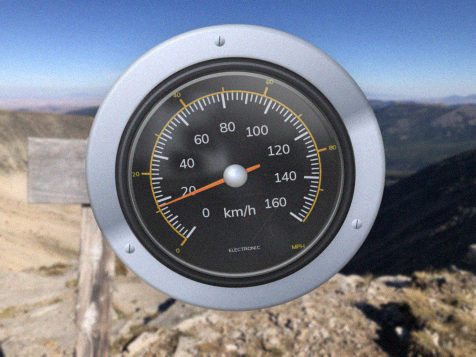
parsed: 18 km/h
